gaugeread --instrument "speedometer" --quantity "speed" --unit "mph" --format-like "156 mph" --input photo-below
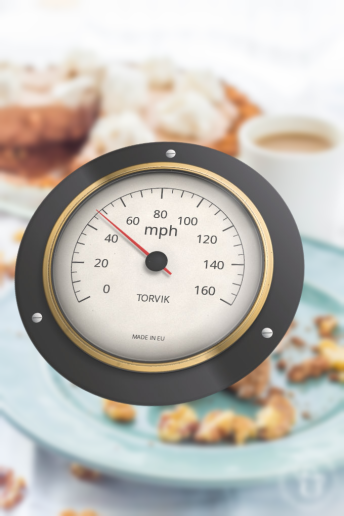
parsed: 47.5 mph
